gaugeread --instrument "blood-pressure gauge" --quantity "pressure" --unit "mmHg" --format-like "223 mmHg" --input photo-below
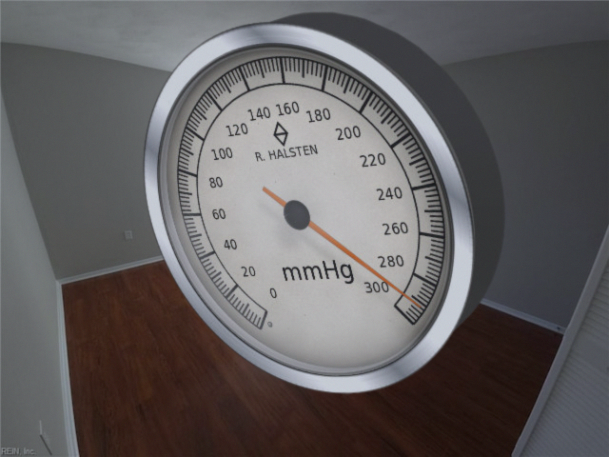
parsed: 290 mmHg
